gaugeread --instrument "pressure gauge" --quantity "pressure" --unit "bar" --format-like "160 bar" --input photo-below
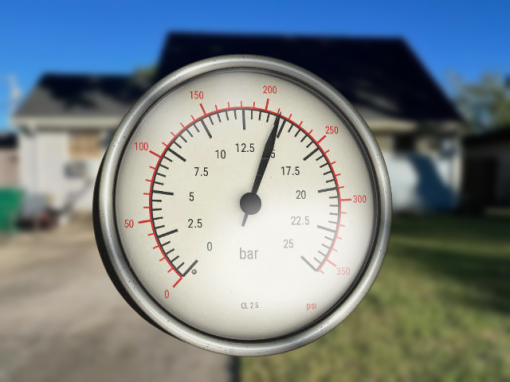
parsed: 14.5 bar
